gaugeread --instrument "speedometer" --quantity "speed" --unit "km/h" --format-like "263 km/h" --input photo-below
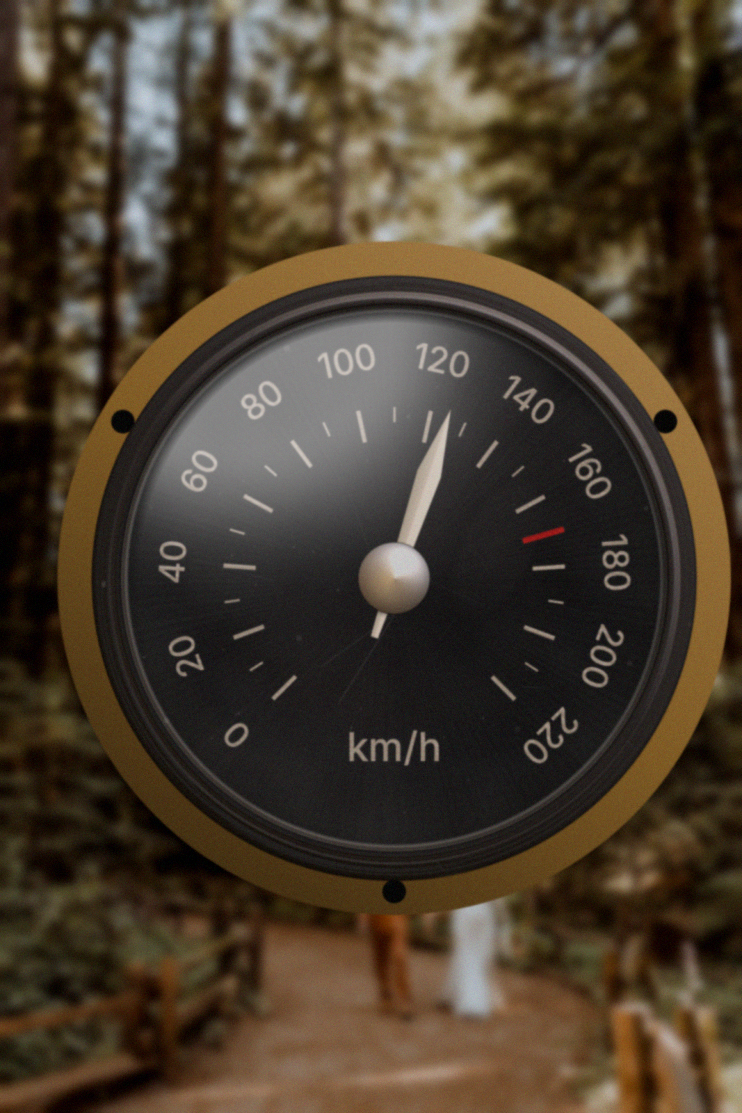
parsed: 125 km/h
